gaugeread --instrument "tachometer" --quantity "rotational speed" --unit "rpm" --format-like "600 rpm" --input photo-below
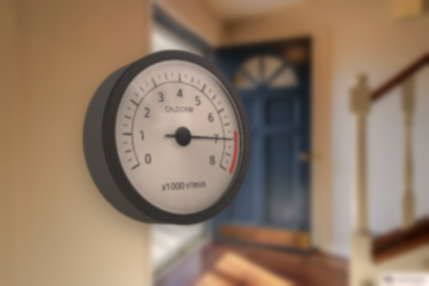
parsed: 7000 rpm
